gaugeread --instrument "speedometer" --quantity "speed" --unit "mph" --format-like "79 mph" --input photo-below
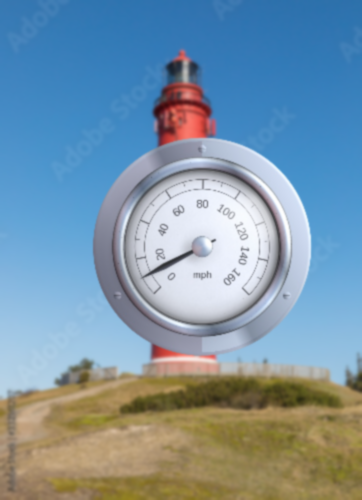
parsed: 10 mph
